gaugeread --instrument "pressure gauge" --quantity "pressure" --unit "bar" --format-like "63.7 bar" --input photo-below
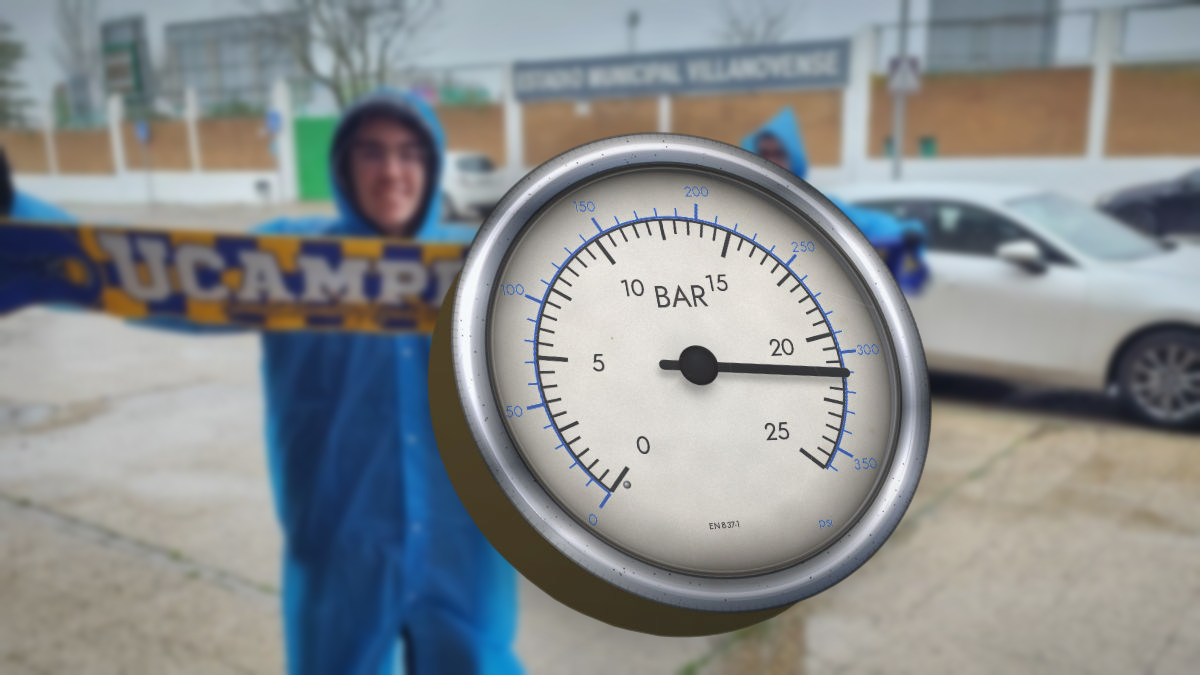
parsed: 21.5 bar
